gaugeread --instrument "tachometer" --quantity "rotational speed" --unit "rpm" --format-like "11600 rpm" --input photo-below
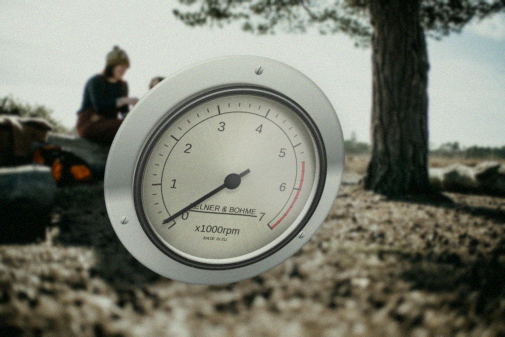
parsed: 200 rpm
